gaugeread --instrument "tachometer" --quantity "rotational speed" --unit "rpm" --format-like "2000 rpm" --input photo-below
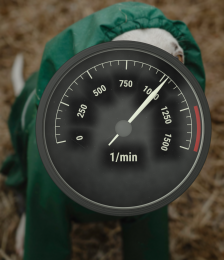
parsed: 1025 rpm
